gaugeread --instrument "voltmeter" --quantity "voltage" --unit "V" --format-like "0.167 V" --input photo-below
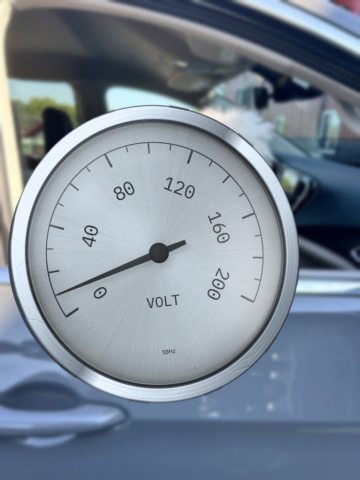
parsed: 10 V
